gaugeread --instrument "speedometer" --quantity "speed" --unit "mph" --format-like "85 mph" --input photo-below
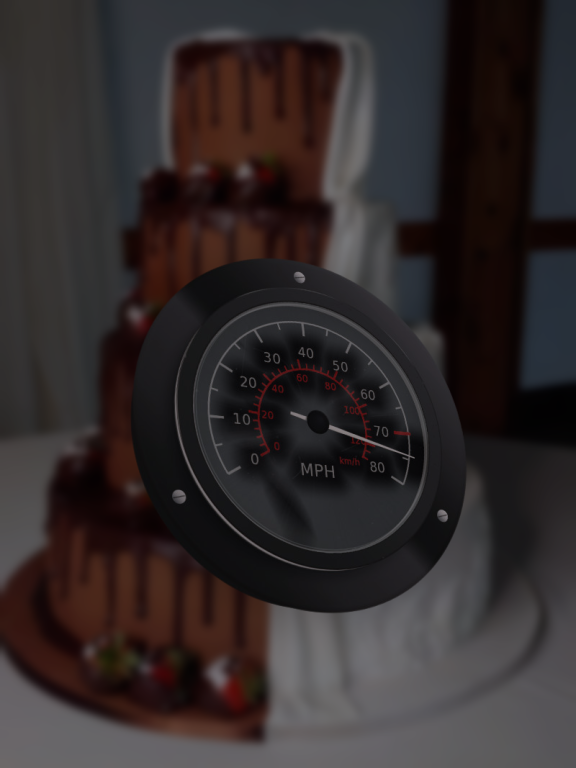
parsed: 75 mph
